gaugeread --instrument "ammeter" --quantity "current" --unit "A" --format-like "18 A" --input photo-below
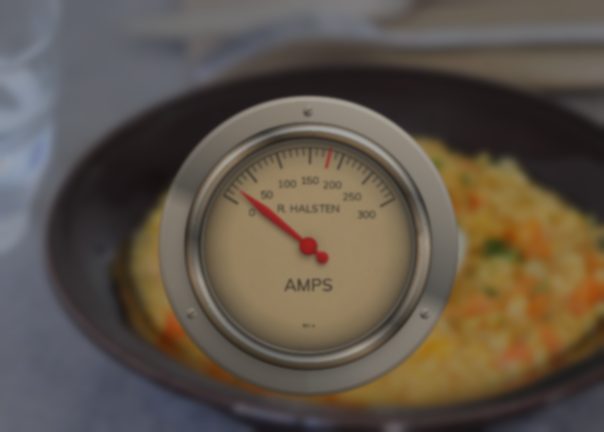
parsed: 20 A
